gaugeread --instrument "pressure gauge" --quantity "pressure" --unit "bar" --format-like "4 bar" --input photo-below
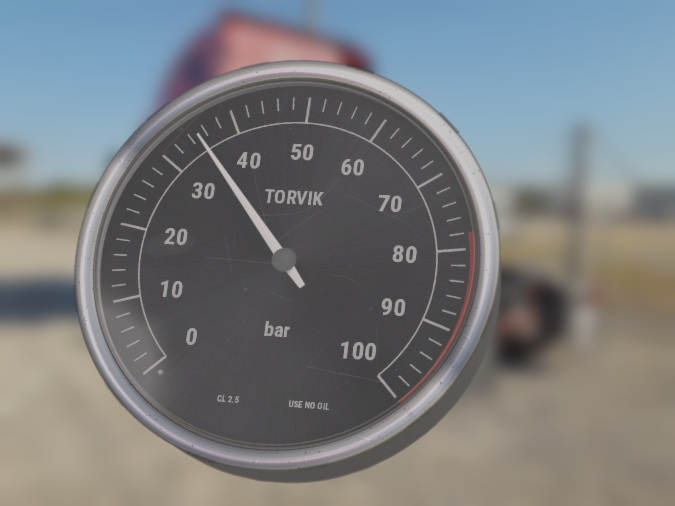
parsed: 35 bar
